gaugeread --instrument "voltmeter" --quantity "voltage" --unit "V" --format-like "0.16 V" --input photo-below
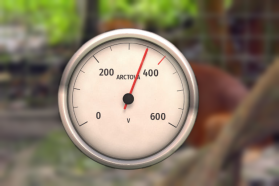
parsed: 350 V
